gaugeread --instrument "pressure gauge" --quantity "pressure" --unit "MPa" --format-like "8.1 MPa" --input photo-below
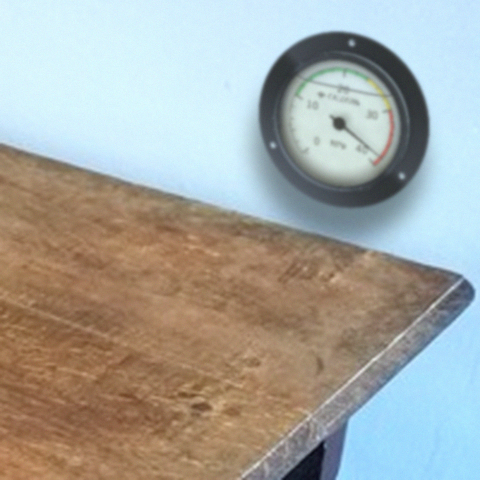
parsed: 38 MPa
